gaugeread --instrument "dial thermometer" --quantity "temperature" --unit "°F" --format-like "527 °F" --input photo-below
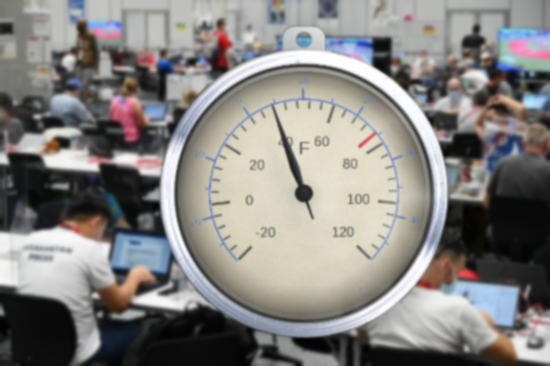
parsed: 40 °F
